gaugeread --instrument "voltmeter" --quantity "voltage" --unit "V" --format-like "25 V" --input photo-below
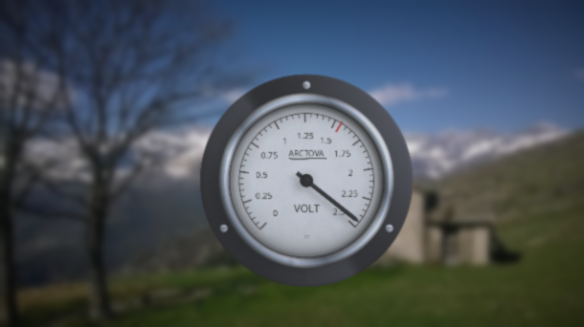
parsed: 2.45 V
